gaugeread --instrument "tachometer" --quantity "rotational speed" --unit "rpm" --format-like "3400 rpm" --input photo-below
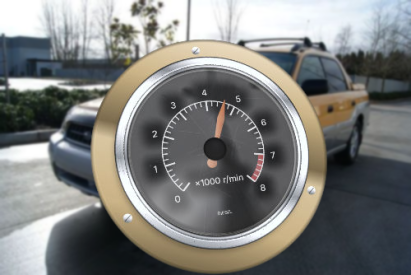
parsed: 4600 rpm
